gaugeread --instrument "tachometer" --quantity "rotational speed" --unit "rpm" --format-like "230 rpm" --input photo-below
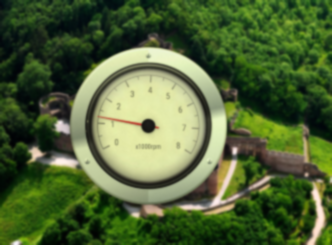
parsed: 1250 rpm
